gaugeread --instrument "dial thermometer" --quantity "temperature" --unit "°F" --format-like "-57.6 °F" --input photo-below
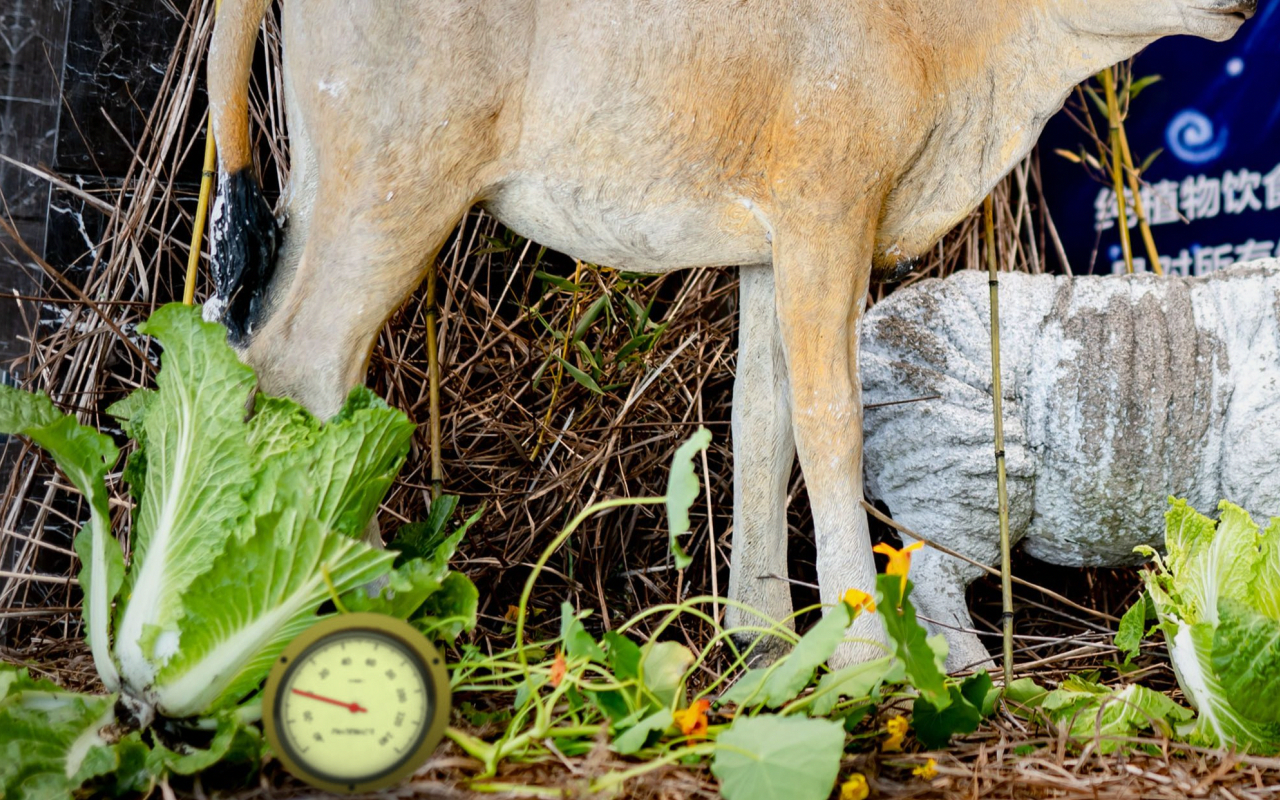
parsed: 0 °F
